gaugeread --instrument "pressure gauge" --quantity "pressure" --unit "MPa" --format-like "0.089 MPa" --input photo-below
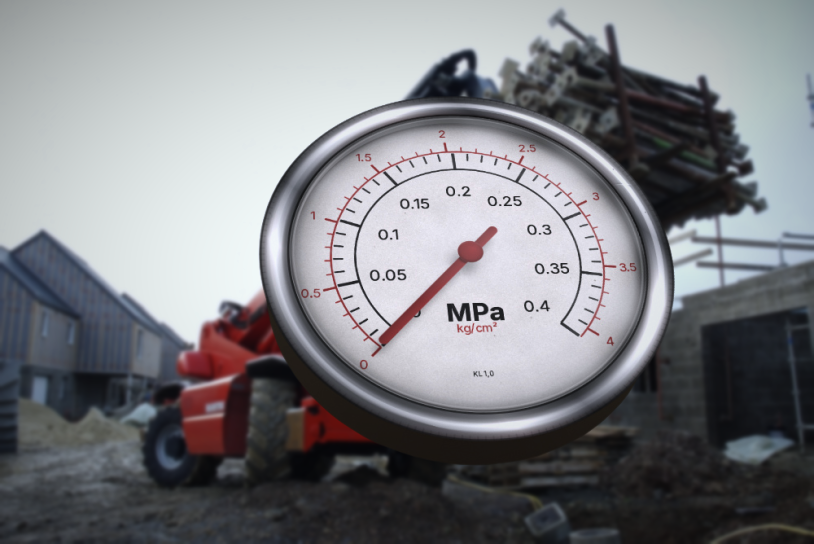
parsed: 0 MPa
